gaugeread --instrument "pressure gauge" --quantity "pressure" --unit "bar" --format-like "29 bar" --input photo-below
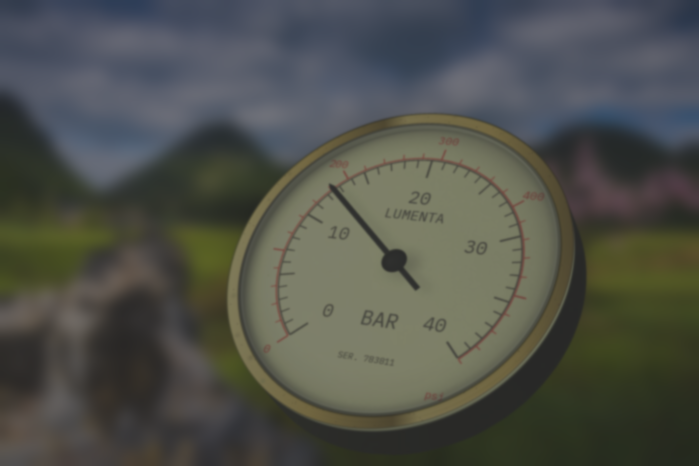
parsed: 12.5 bar
